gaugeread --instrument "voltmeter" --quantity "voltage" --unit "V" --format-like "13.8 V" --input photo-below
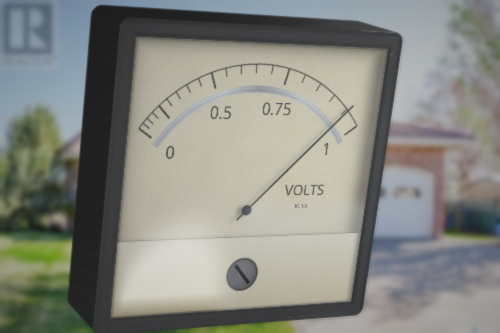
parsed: 0.95 V
